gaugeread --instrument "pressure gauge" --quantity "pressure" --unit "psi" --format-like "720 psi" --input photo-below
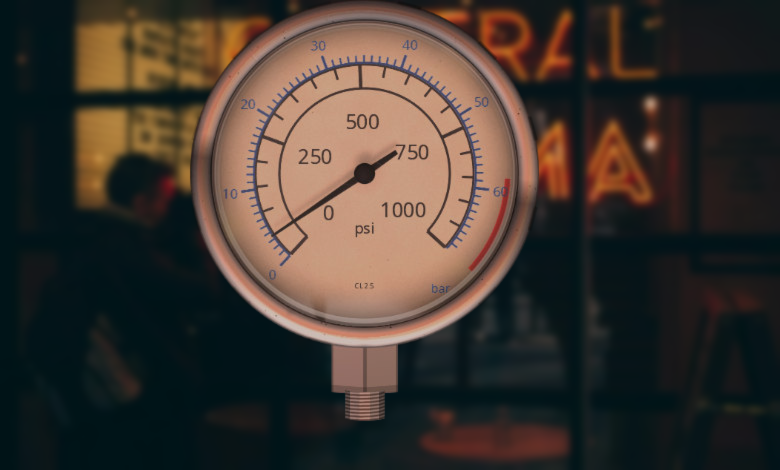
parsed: 50 psi
